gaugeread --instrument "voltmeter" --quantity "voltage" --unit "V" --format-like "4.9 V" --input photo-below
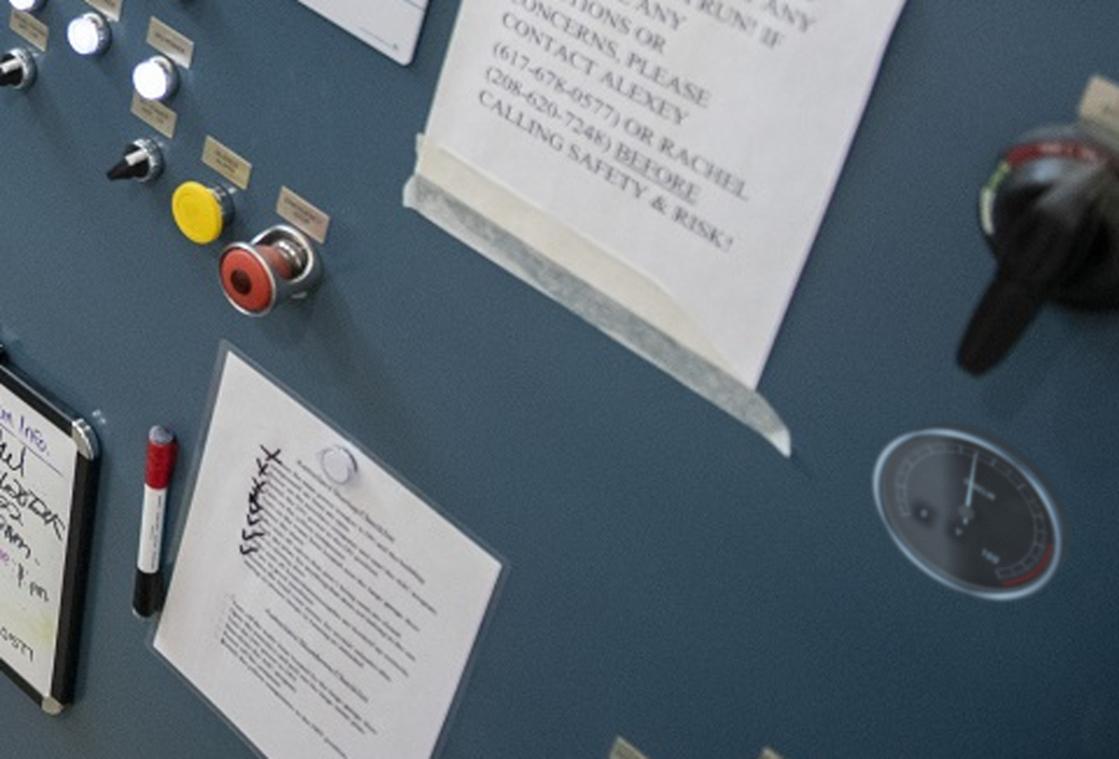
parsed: 45 V
